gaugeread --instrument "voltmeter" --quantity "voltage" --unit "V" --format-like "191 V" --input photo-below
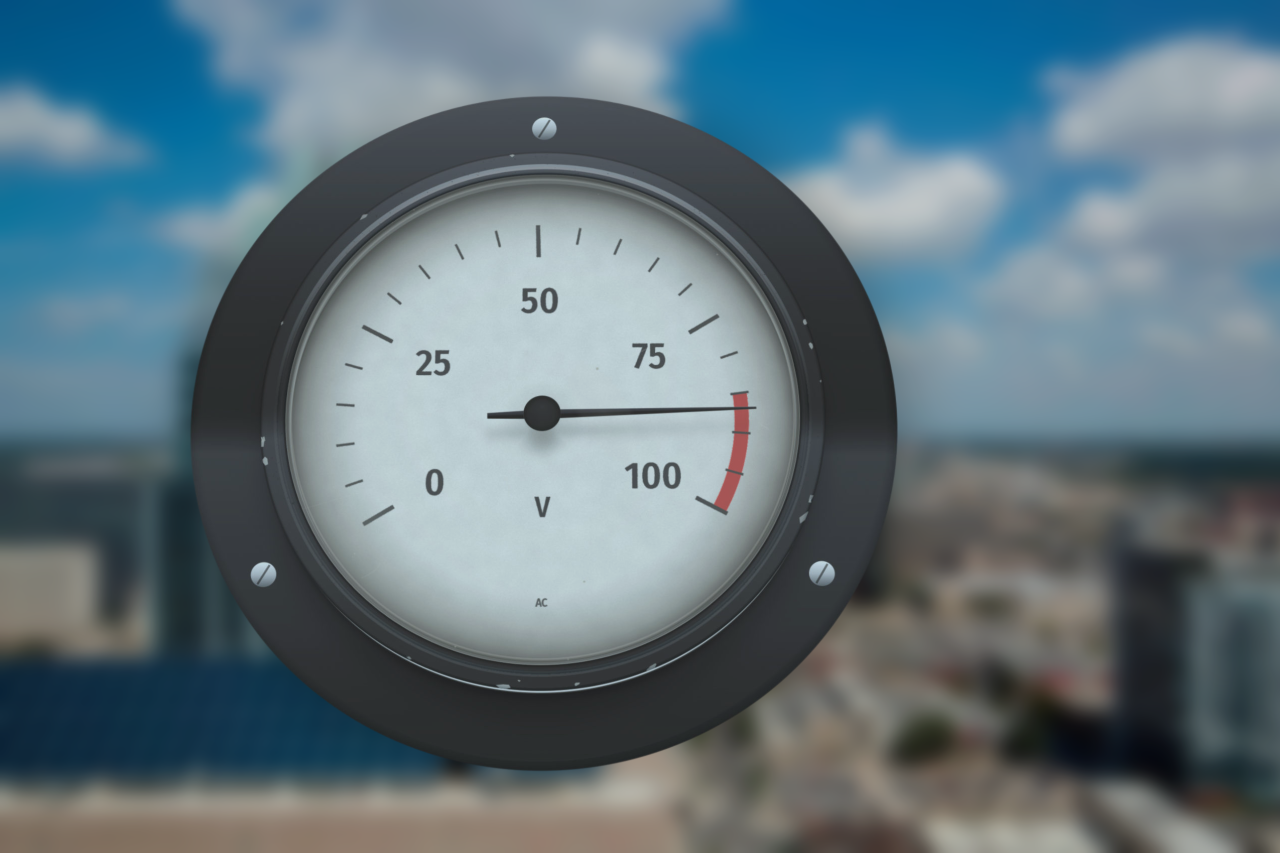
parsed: 87.5 V
